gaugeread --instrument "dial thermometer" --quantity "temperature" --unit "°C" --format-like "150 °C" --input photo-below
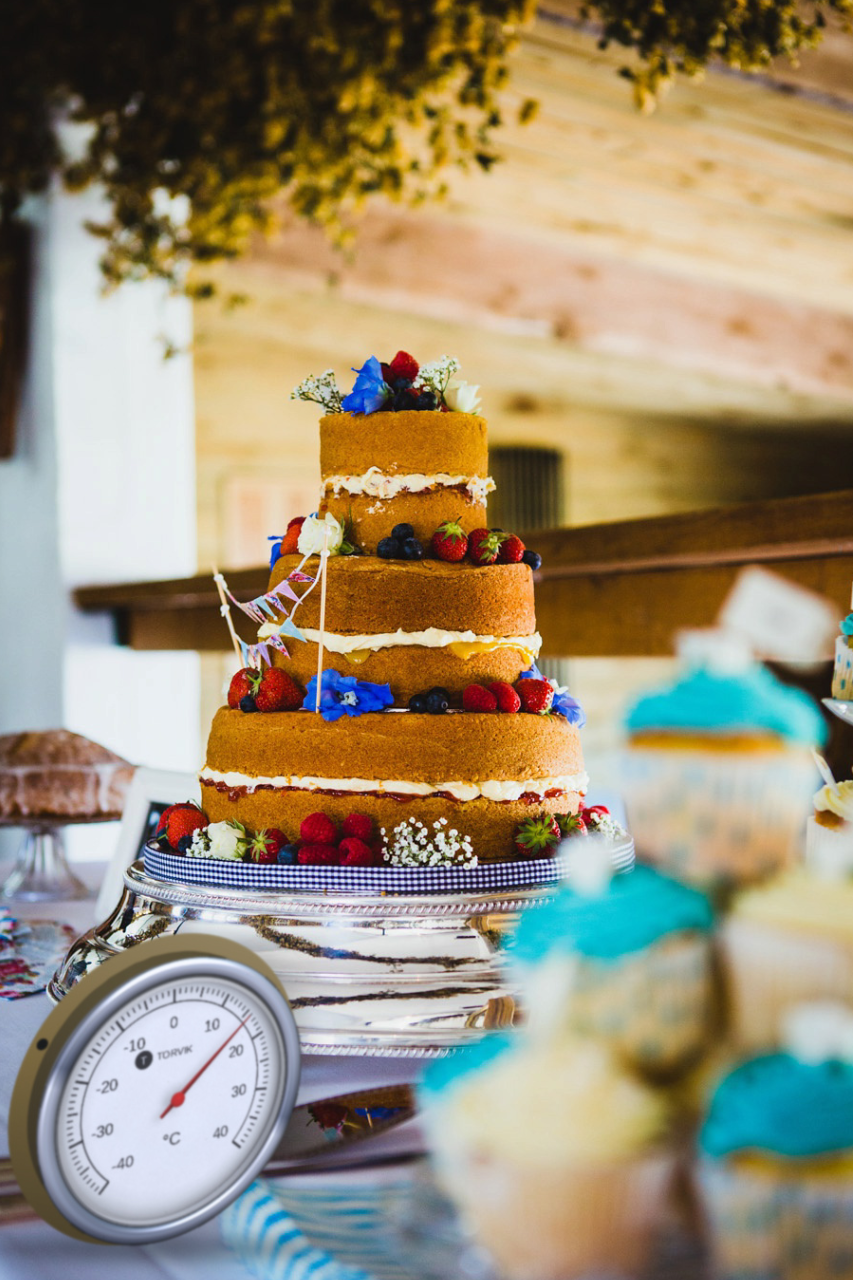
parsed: 15 °C
